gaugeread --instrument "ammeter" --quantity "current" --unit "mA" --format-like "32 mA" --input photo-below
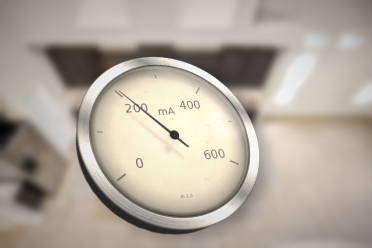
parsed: 200 mA
